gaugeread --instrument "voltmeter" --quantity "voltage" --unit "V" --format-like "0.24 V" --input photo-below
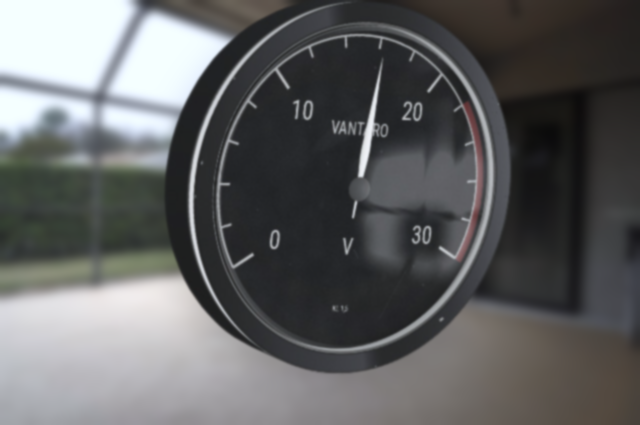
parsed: 16 V
